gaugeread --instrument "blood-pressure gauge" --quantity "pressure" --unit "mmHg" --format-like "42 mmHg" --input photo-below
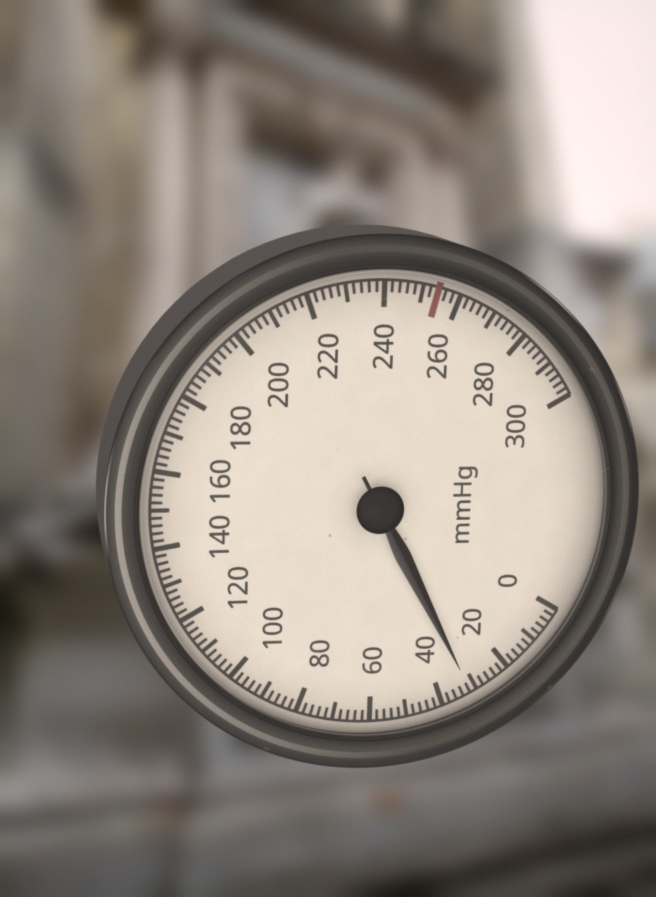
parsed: 32 mmHg
